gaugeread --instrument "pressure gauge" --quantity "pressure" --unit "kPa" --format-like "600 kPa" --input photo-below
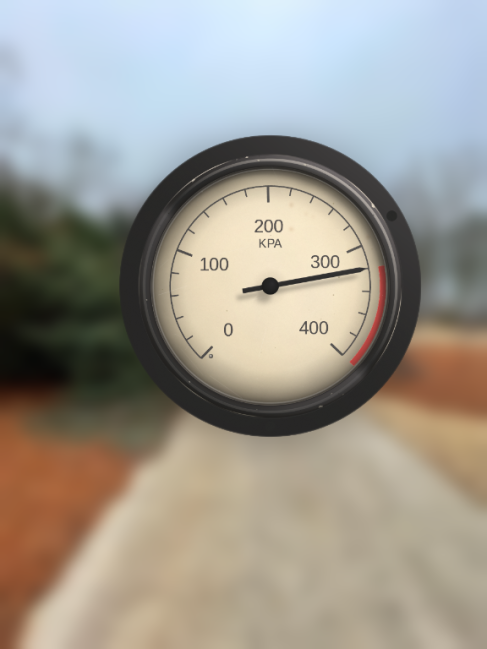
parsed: 320 kPa
